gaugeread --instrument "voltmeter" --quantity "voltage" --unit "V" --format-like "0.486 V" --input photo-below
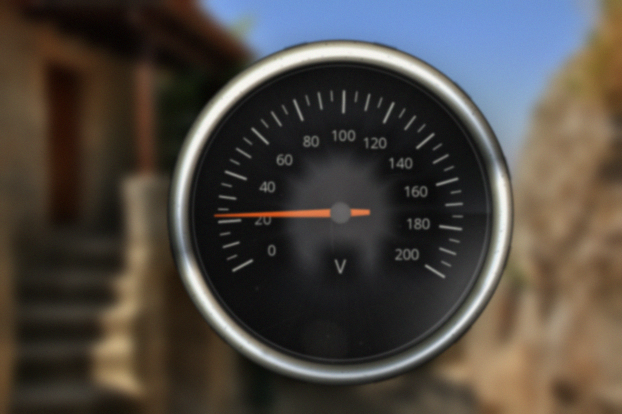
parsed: 22.5 V
